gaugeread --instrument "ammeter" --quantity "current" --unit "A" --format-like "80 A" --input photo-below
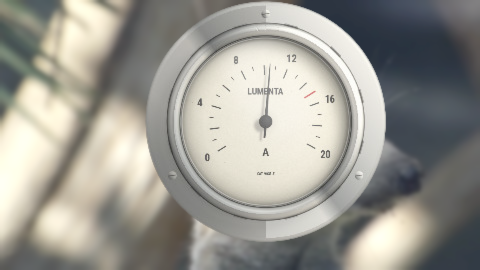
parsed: 10.5 A
